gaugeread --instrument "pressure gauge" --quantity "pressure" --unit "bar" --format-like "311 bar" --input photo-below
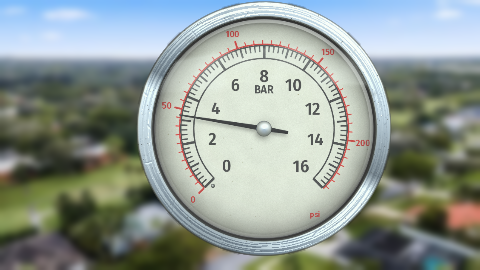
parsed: 3.2 bar
